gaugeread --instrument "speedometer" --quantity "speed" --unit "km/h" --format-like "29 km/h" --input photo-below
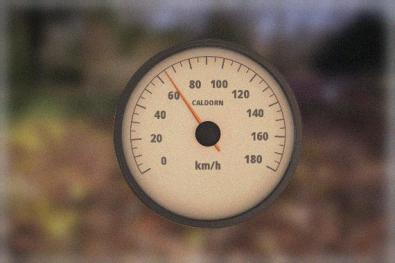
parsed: 65 km/h
